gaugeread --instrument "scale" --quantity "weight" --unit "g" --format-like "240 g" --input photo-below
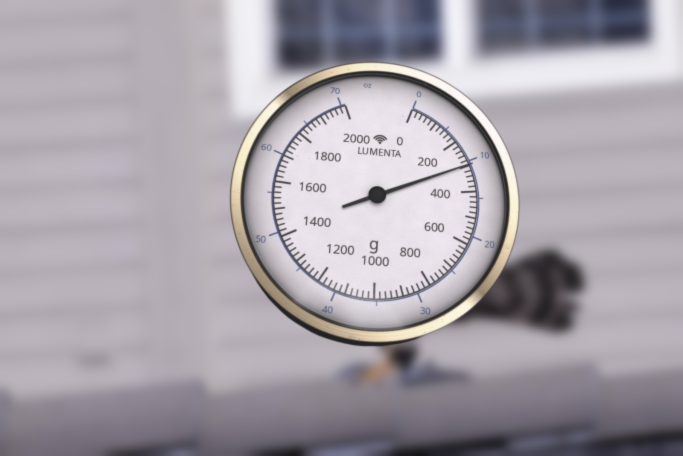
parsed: 300 g
